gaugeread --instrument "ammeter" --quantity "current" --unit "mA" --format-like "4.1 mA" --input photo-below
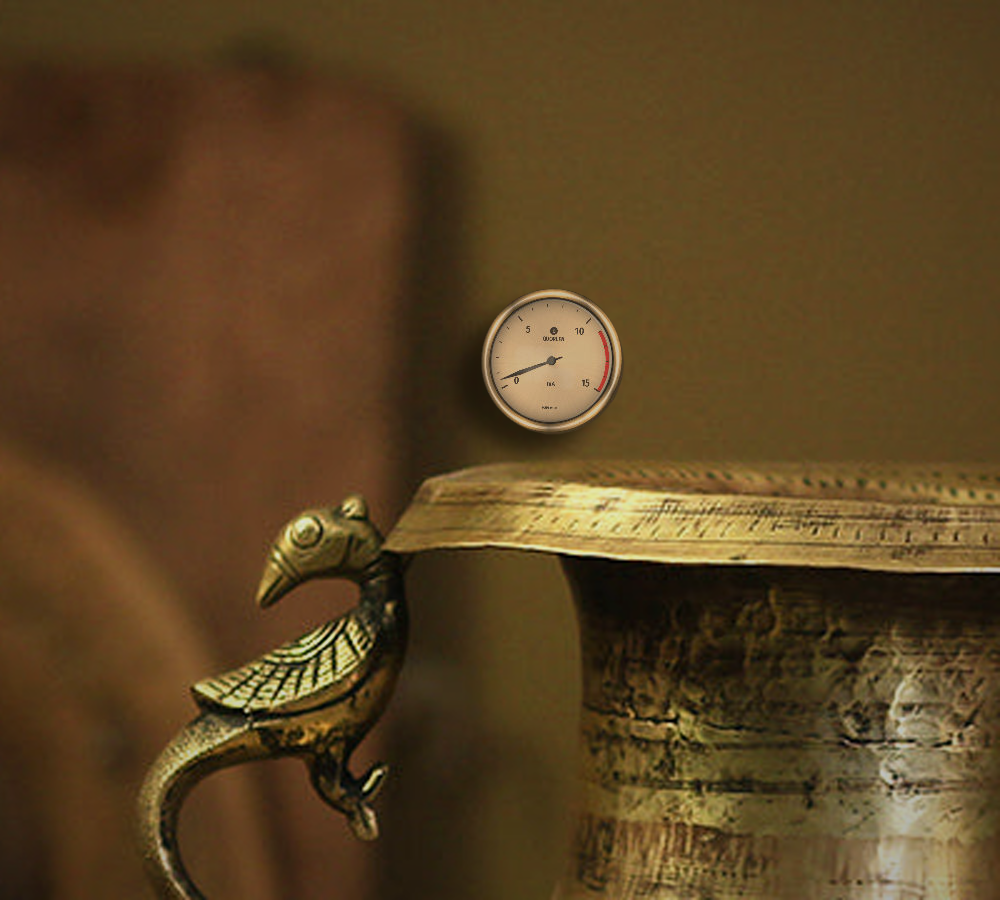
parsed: 0.5 mA
